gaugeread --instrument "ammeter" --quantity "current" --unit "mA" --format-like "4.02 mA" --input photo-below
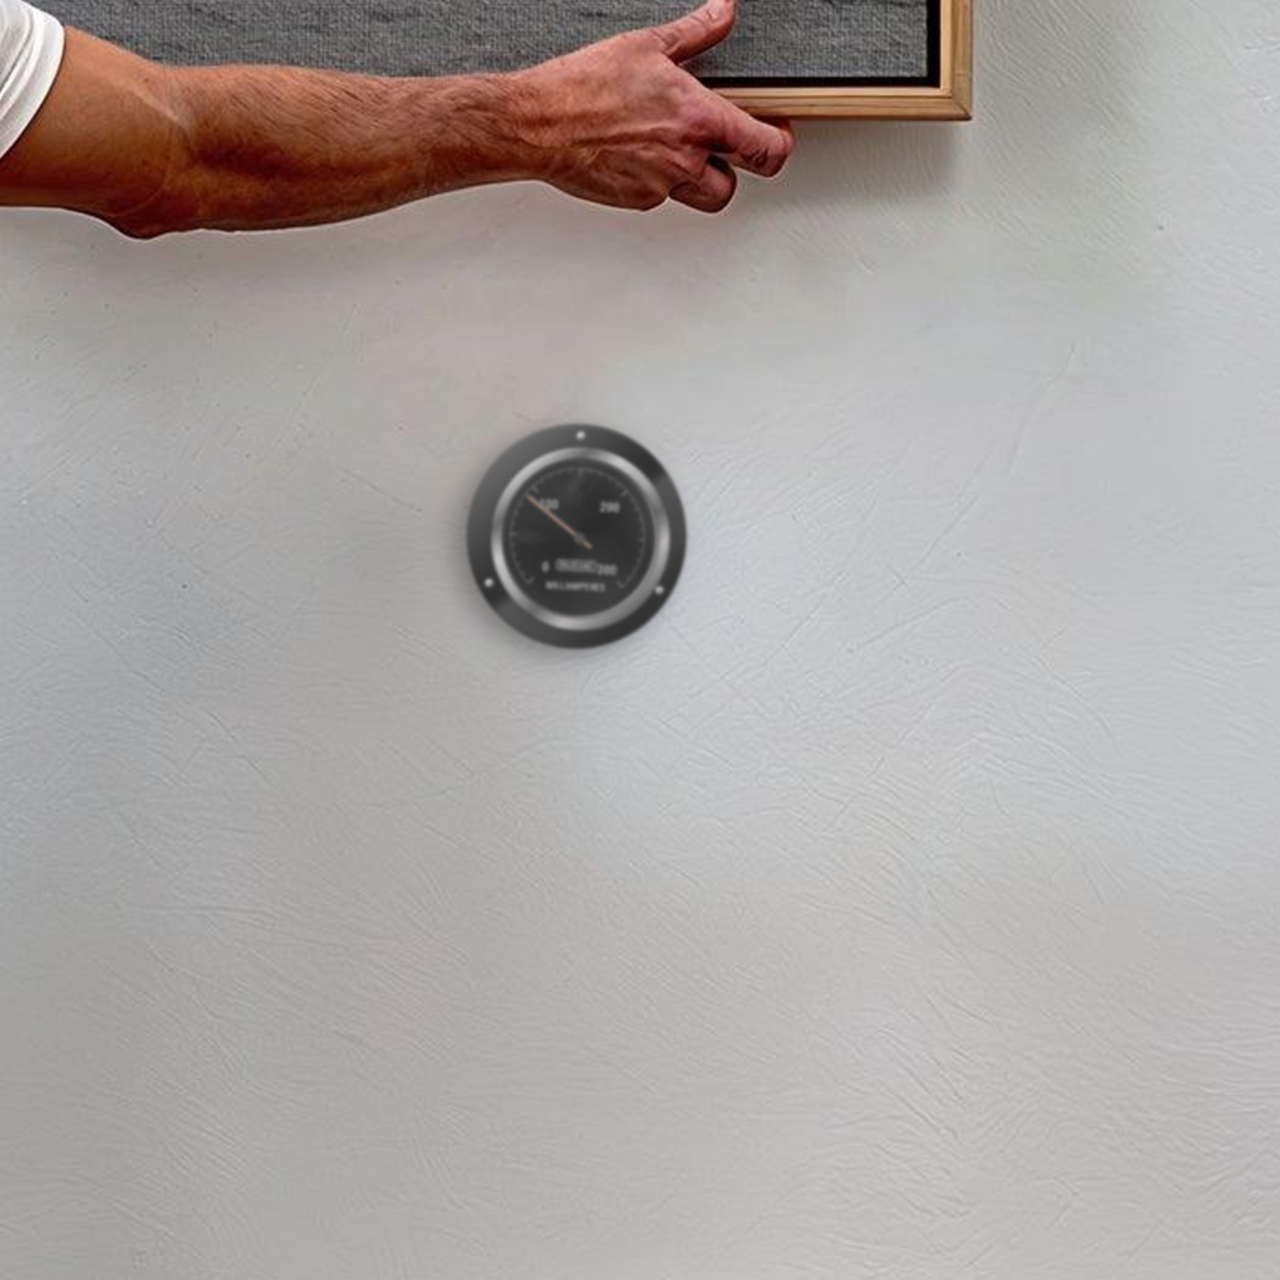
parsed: 90 mA
